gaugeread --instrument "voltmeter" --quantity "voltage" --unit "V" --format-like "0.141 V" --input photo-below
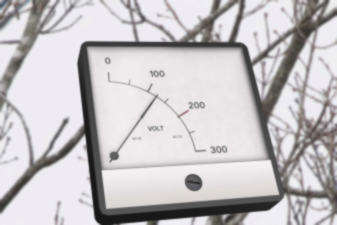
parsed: 125 V
